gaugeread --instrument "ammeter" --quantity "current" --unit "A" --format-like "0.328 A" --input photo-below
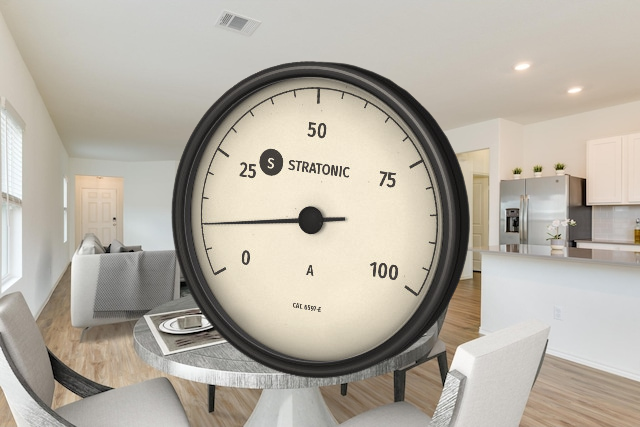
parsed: 10 A
